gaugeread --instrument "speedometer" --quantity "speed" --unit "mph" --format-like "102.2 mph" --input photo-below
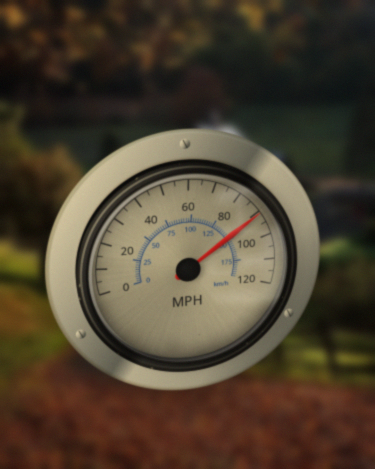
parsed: 90 mph
